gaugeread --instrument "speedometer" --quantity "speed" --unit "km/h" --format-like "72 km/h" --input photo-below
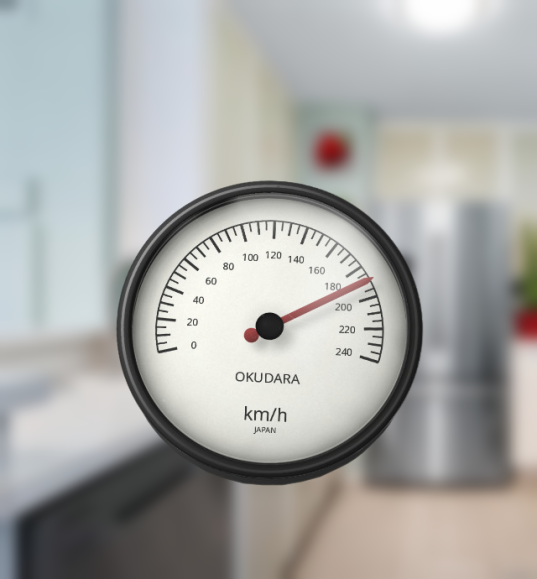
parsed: 190 km/h
